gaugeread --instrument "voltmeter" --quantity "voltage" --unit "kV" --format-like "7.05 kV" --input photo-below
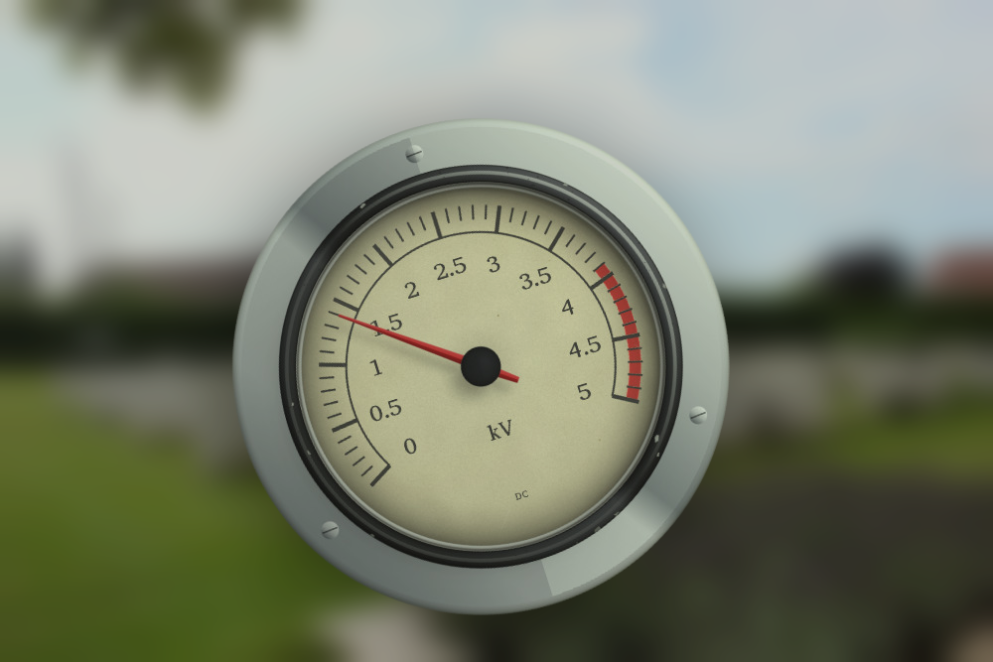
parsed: 1.4 kV
